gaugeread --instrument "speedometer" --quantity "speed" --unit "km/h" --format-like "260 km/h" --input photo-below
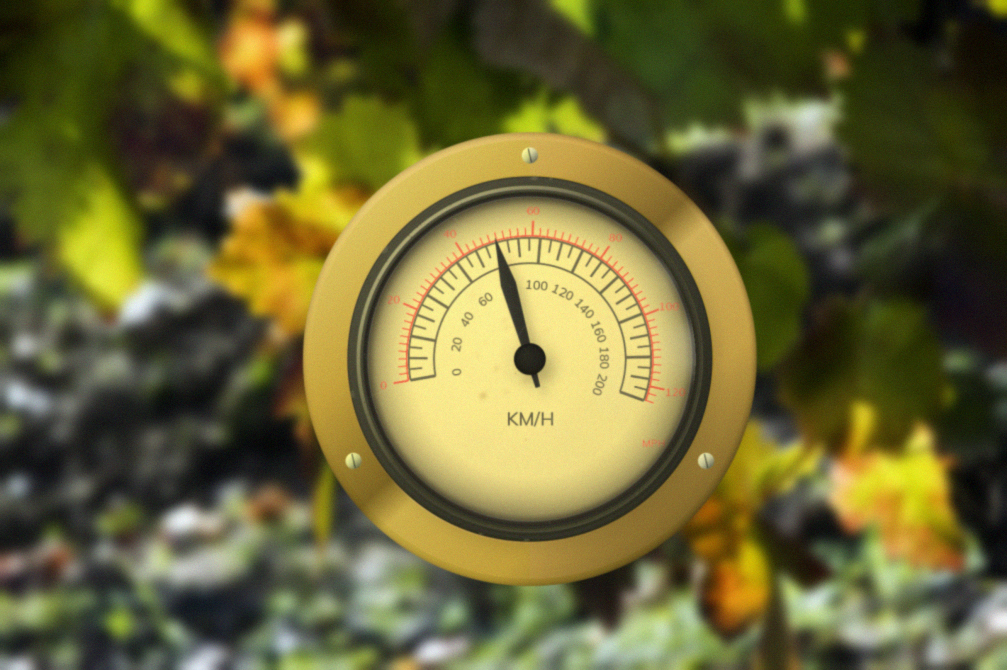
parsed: 80 km/h
